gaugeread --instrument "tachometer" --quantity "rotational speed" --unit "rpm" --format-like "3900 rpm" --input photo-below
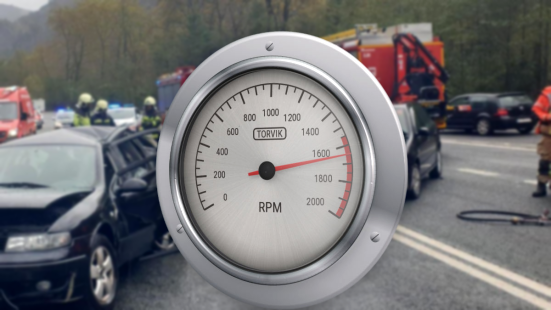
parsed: 1650 rpm
